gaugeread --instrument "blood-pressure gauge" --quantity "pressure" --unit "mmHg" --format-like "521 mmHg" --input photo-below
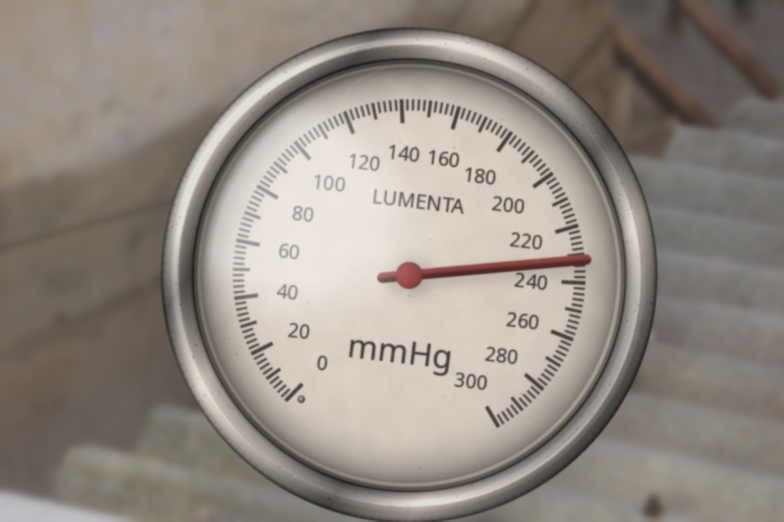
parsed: 232 mmHg
